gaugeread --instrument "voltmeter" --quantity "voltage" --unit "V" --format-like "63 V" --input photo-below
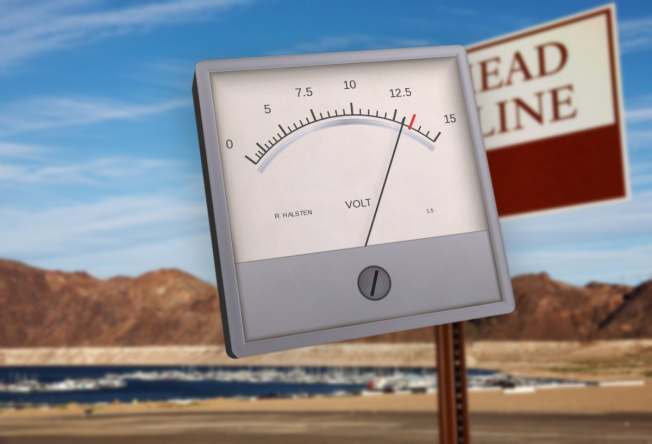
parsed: 13 V
